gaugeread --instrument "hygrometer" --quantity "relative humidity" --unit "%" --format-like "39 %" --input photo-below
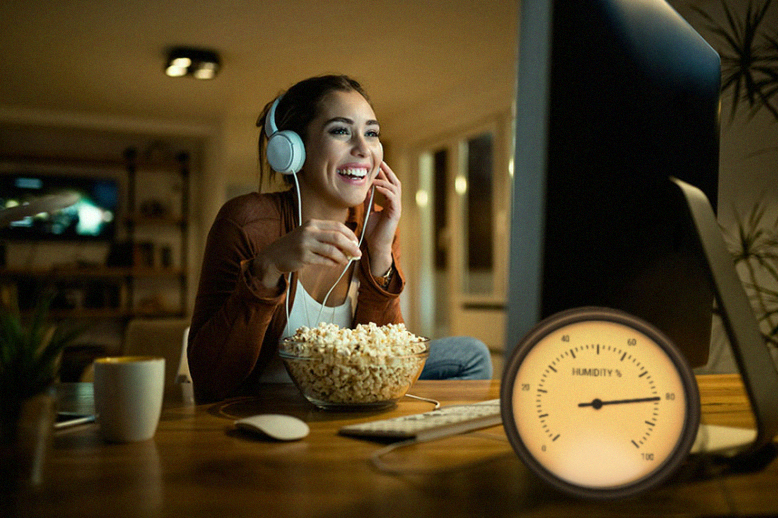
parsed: 80 %
